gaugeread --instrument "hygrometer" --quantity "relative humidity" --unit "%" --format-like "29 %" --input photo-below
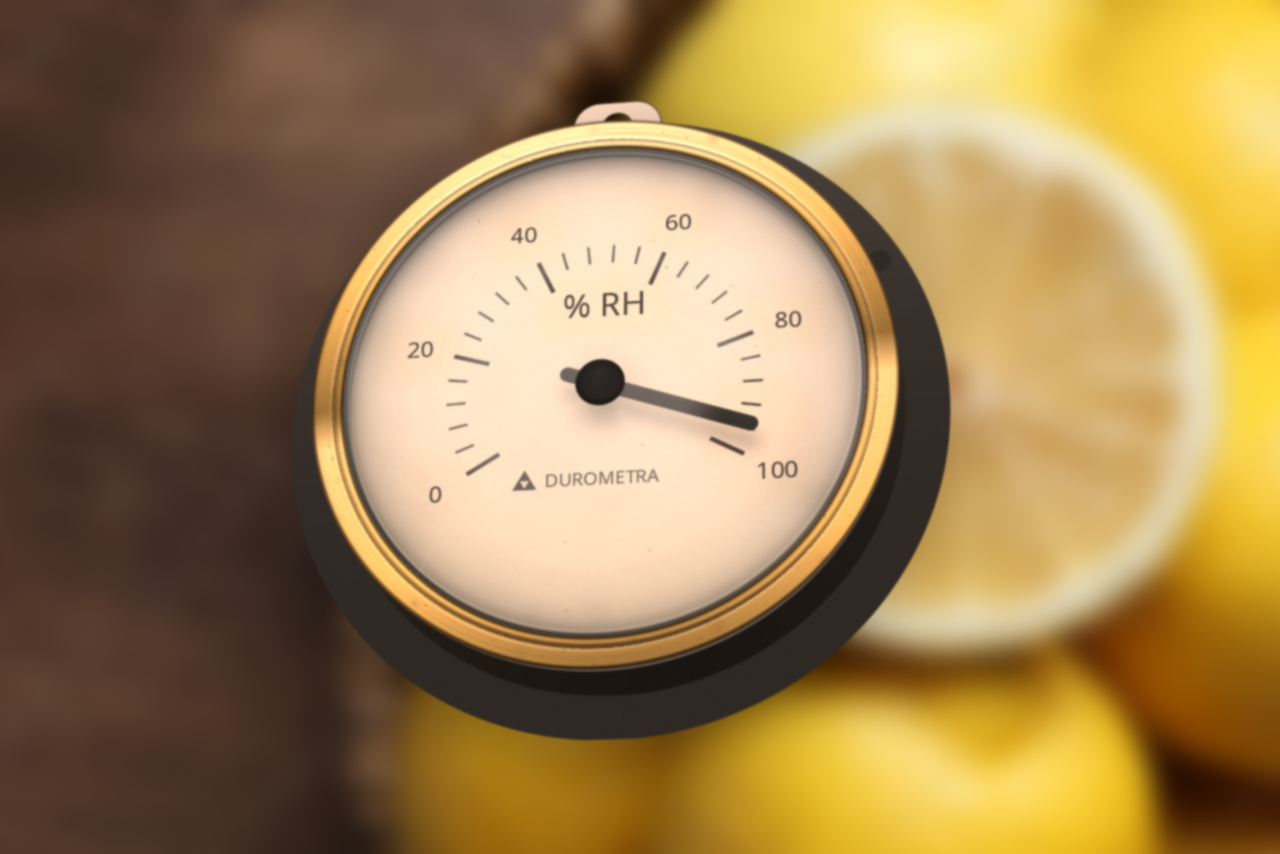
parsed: 96 %
